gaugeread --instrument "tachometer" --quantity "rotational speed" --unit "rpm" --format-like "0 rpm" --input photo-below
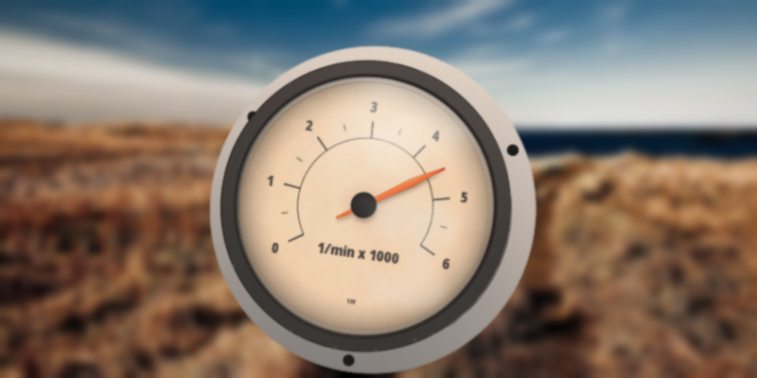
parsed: 4500 rpm
